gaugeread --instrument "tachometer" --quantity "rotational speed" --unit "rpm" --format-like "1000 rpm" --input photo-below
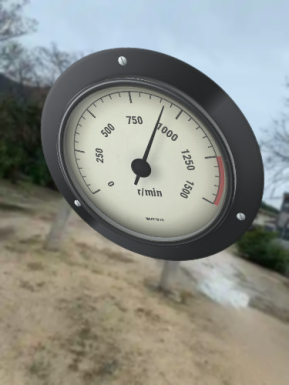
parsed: 925 rpm
